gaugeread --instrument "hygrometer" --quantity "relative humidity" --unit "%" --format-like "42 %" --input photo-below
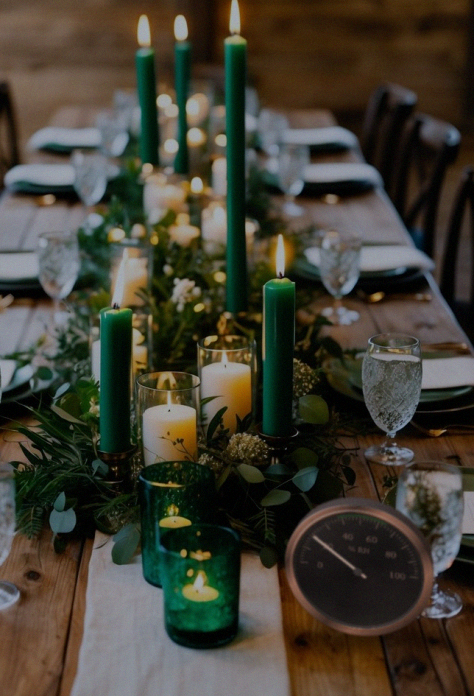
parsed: 20 %
